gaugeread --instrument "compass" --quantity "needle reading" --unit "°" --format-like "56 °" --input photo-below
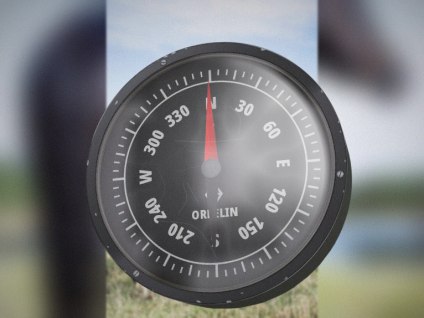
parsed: 0 °
